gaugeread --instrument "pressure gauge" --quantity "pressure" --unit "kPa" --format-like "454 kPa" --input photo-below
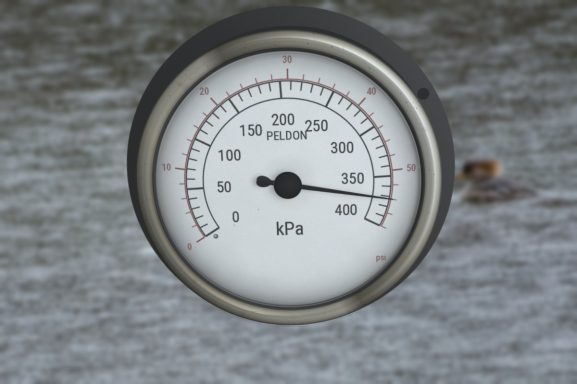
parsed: 370 kPa
